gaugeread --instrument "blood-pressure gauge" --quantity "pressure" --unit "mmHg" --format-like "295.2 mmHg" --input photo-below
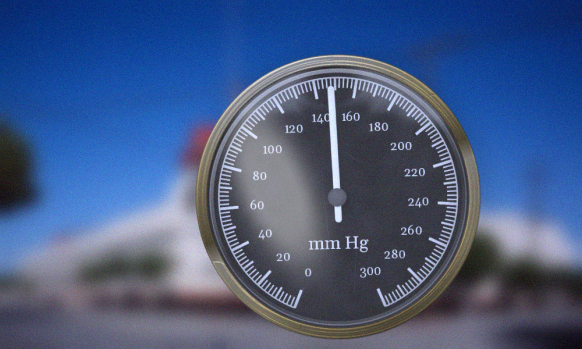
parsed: 148 mmHg
